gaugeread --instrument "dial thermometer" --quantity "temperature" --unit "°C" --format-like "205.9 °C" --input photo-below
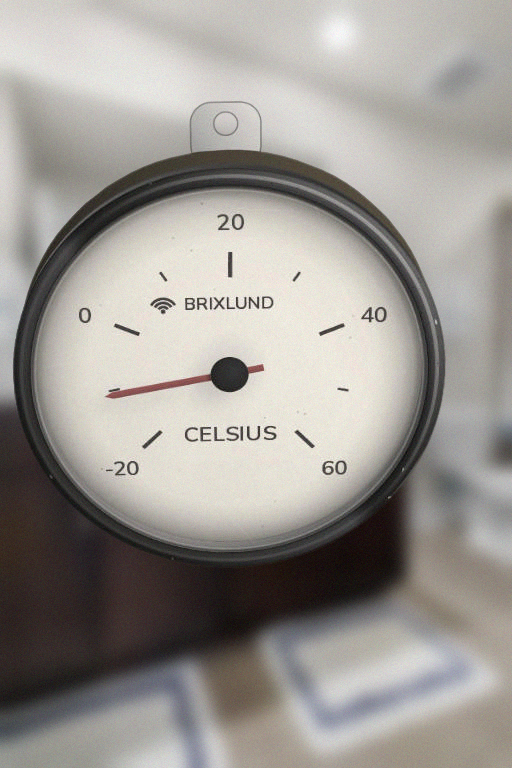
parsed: -10 °C
